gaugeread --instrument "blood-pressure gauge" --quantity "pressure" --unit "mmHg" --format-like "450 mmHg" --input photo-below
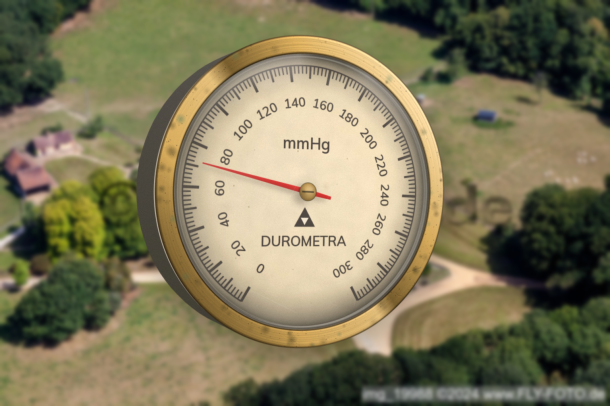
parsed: 72 mmHg
